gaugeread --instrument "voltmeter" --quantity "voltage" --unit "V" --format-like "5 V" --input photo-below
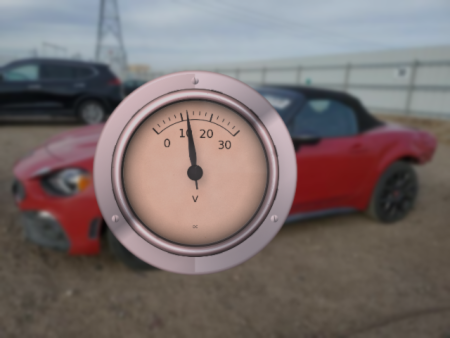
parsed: 12 V
